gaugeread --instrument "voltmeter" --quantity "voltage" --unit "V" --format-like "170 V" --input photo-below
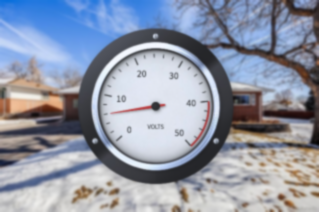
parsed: 6 V
